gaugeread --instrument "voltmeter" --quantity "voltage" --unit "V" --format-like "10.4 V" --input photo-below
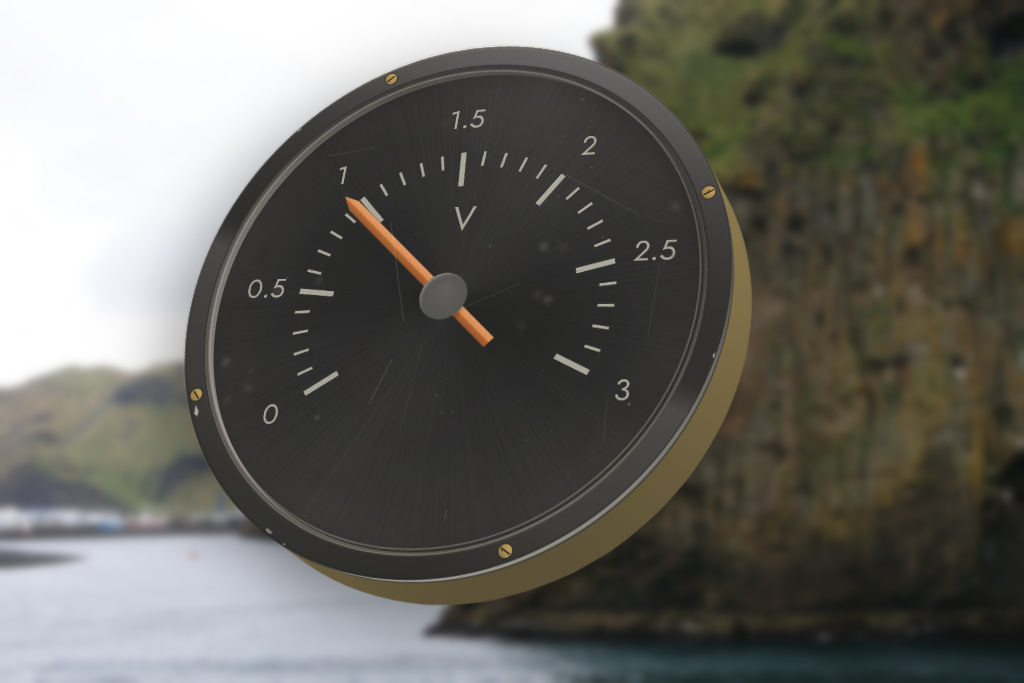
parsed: 0.95 V
